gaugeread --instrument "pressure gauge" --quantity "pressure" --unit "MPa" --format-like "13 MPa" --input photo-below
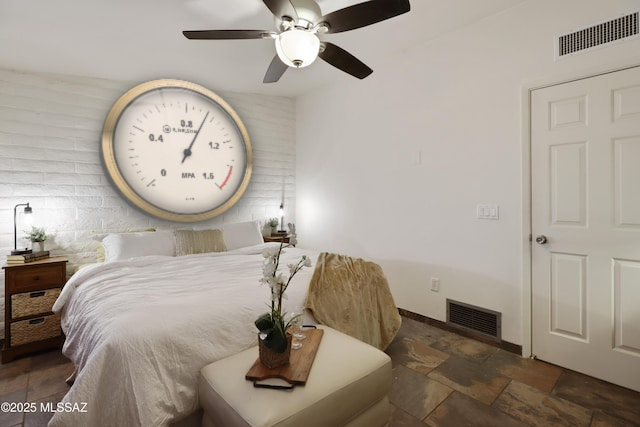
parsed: 0.95 MPa
